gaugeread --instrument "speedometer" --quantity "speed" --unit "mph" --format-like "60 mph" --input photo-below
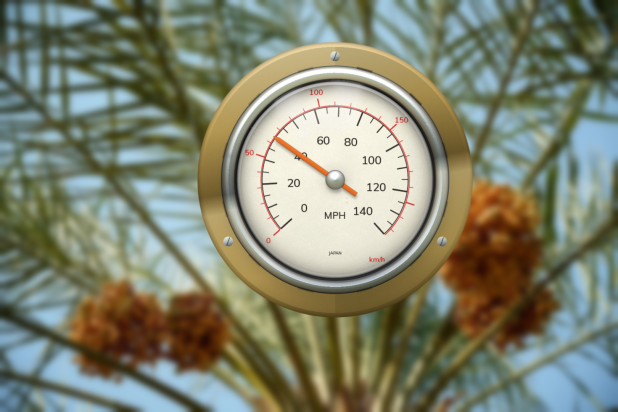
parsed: 40 mph
